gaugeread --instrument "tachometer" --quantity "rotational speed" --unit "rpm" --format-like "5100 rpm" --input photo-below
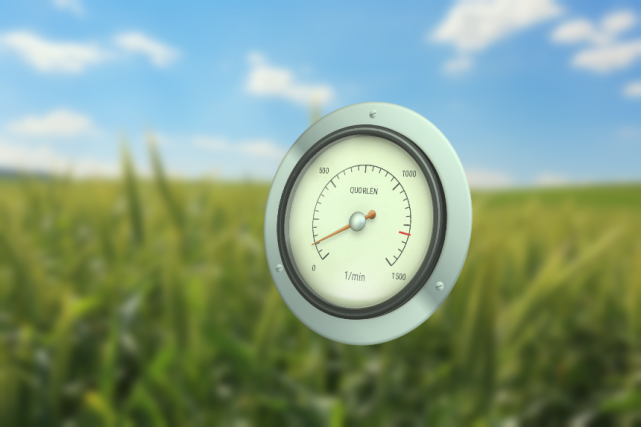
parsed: 100 rpm
